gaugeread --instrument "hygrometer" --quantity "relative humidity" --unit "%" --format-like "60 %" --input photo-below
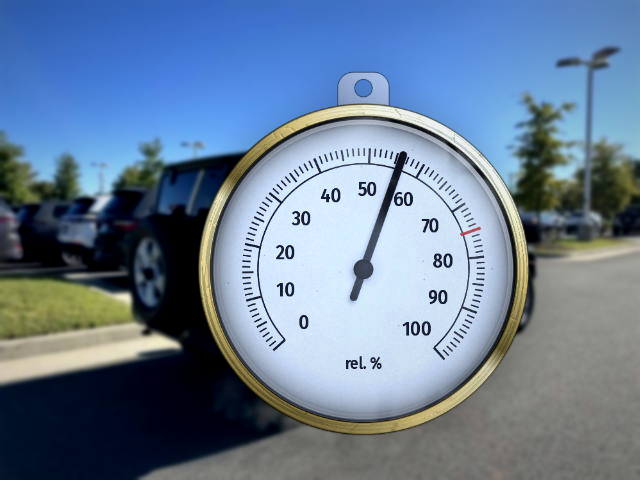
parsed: 56 %
